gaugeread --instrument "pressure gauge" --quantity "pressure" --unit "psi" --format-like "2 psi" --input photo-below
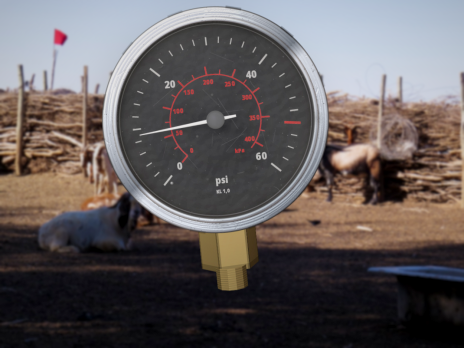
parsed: 9 psi
